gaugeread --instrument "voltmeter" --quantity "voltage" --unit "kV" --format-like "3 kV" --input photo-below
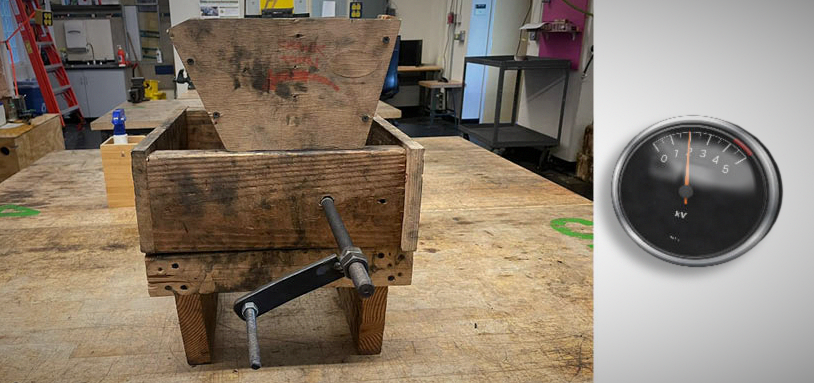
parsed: 2 kV
